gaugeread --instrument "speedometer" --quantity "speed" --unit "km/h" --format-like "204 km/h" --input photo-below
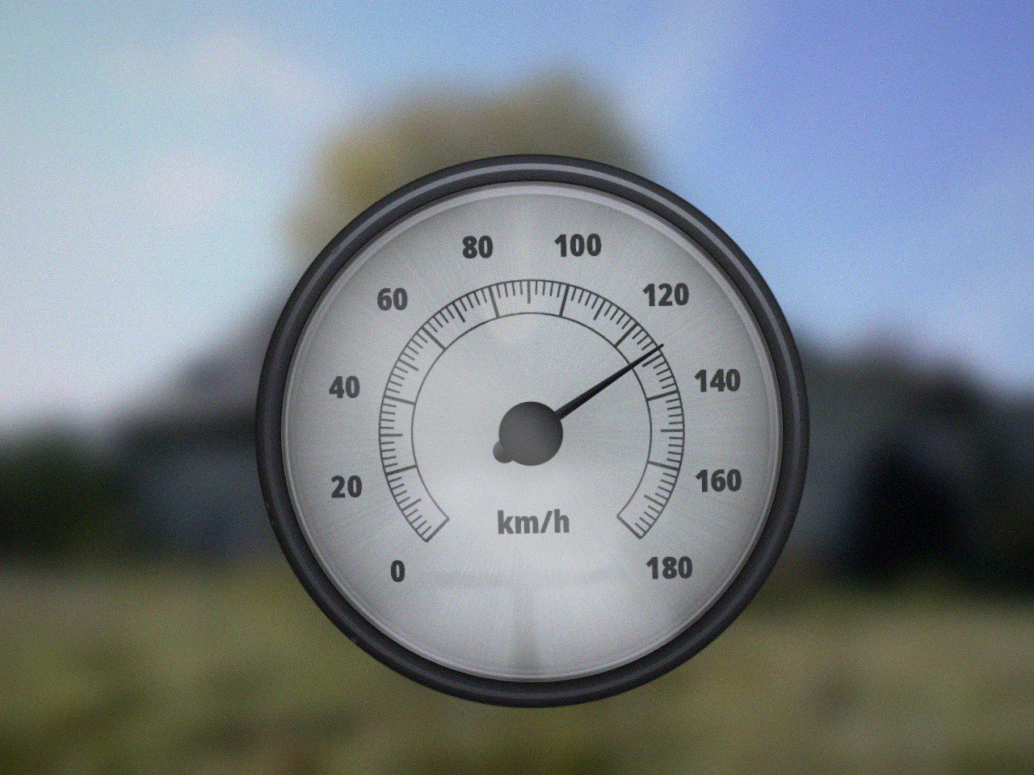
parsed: 128 km/h
